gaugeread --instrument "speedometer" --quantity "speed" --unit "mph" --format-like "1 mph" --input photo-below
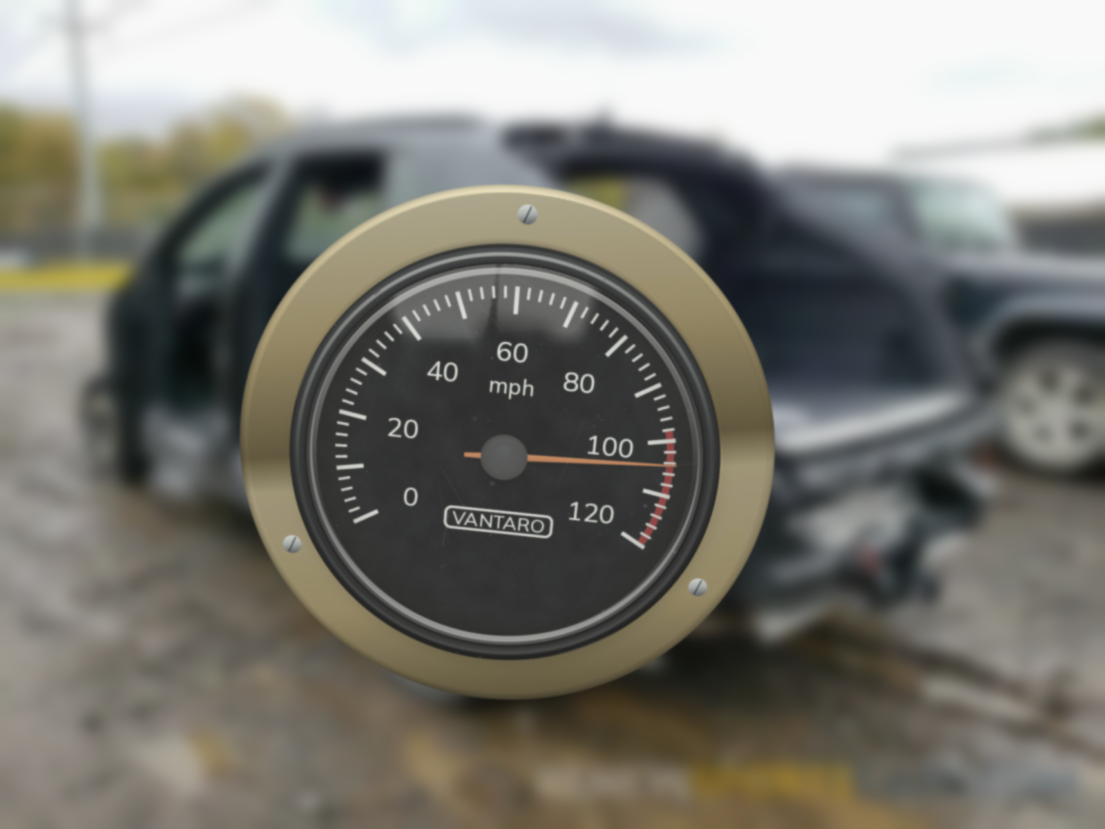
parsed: 104 mph
